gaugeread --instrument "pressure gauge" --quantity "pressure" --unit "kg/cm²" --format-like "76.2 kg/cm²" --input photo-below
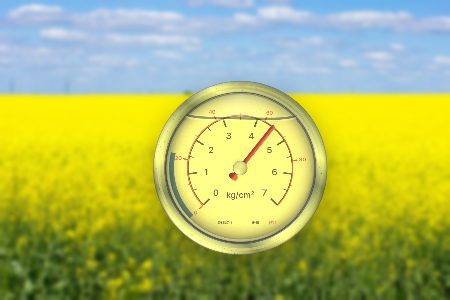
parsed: 4.5 kg/cm²
